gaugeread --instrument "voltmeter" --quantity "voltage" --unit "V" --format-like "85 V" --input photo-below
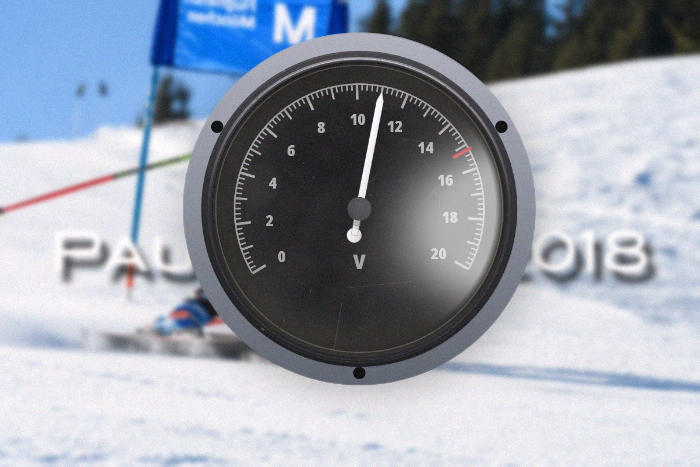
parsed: 11 V
